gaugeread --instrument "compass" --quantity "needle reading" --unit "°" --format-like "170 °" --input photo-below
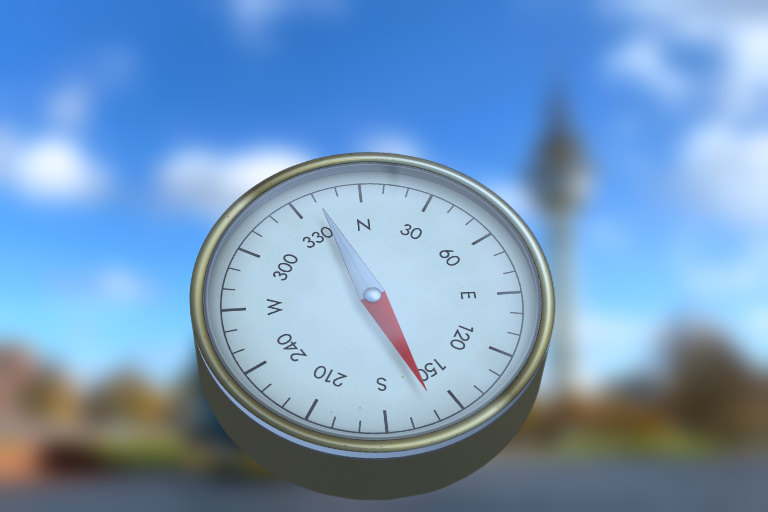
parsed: 160 °
